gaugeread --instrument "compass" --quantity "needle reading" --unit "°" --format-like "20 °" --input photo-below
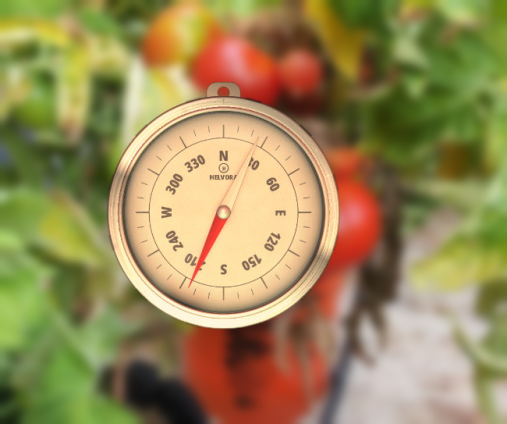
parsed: 205 °
